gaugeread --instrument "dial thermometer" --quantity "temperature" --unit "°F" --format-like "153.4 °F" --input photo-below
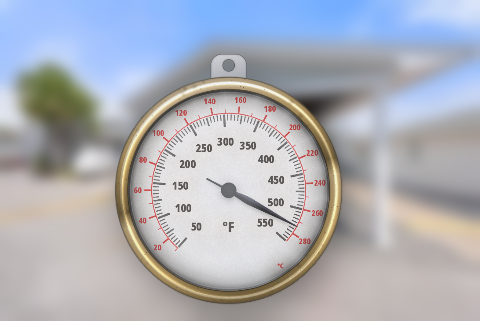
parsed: 525 °F
